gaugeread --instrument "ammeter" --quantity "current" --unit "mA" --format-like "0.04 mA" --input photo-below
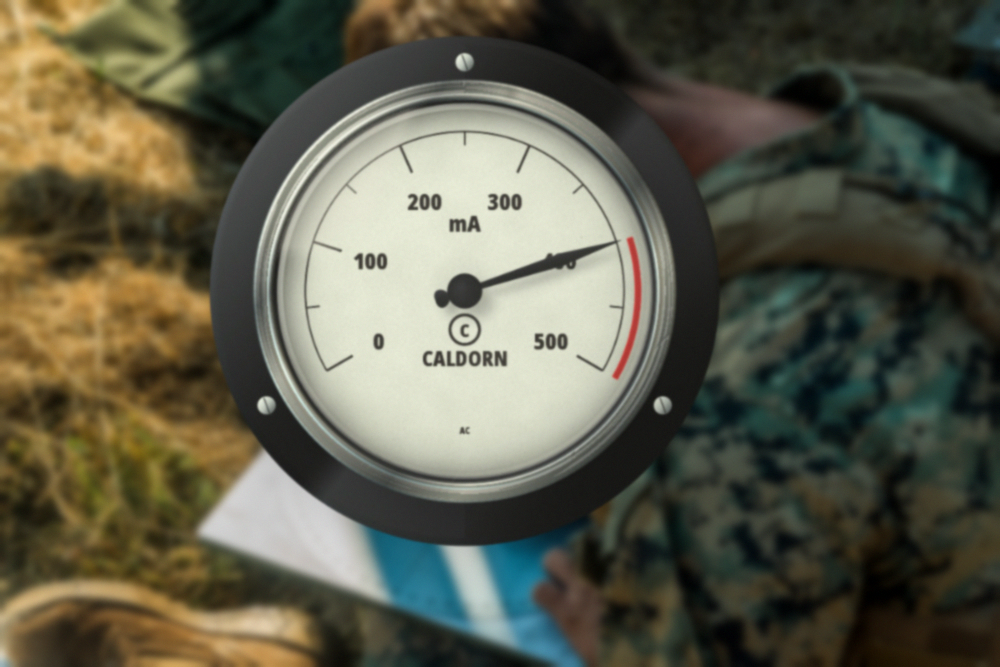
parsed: 400 mA
